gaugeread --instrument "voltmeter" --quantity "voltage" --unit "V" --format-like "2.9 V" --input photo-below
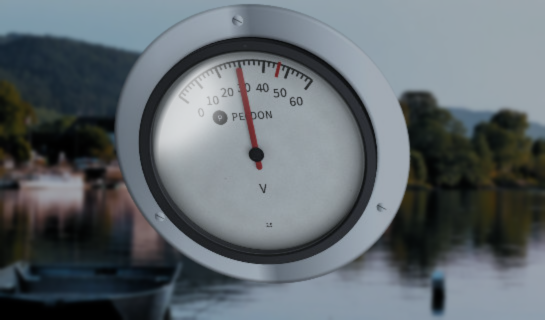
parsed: 30 V
